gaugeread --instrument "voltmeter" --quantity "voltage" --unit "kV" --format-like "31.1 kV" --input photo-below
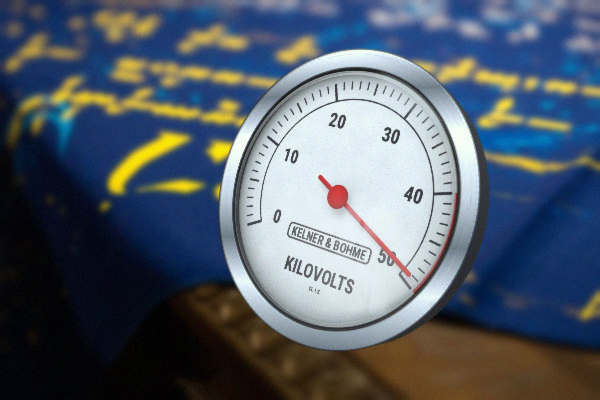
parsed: 49 kV
